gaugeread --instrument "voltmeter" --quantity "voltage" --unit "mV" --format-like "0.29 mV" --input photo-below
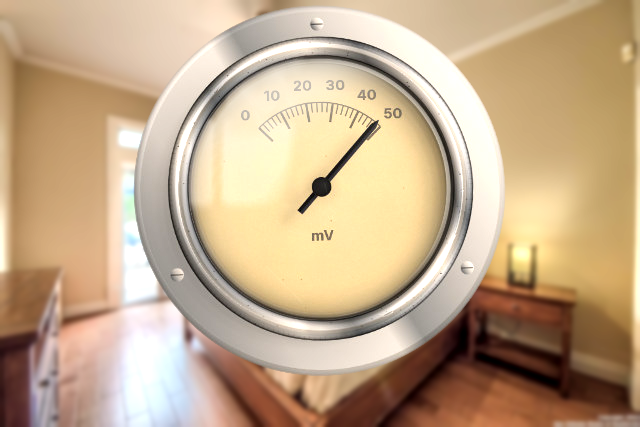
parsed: 48 mV
